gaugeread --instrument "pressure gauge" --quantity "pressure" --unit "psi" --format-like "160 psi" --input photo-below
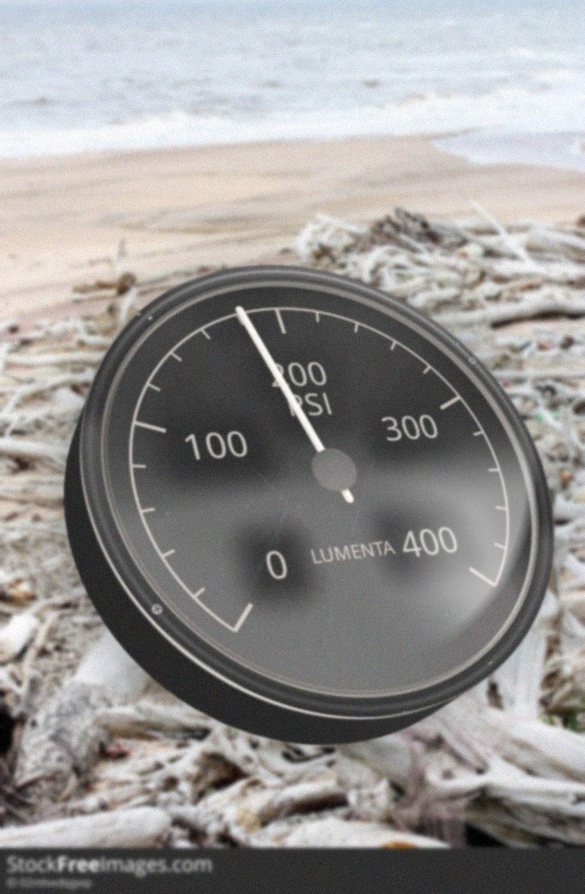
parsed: 180 psi
